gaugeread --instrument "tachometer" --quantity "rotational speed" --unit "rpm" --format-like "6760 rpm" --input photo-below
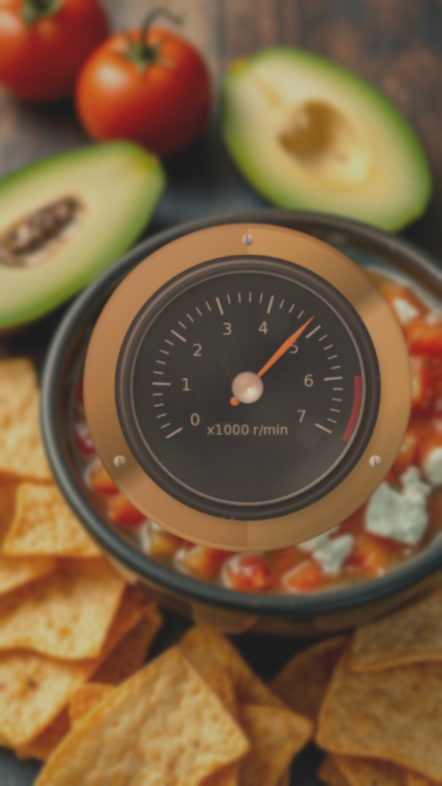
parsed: 4800 rpm
